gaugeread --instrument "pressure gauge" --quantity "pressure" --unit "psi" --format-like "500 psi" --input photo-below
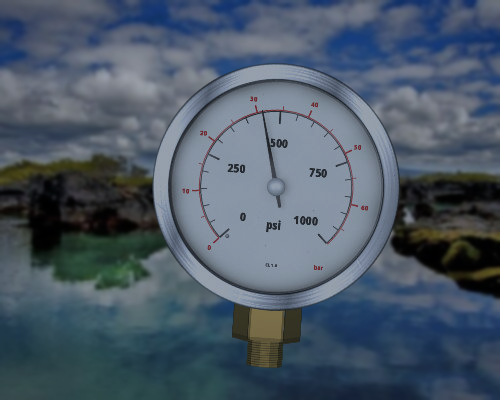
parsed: 450 psi
